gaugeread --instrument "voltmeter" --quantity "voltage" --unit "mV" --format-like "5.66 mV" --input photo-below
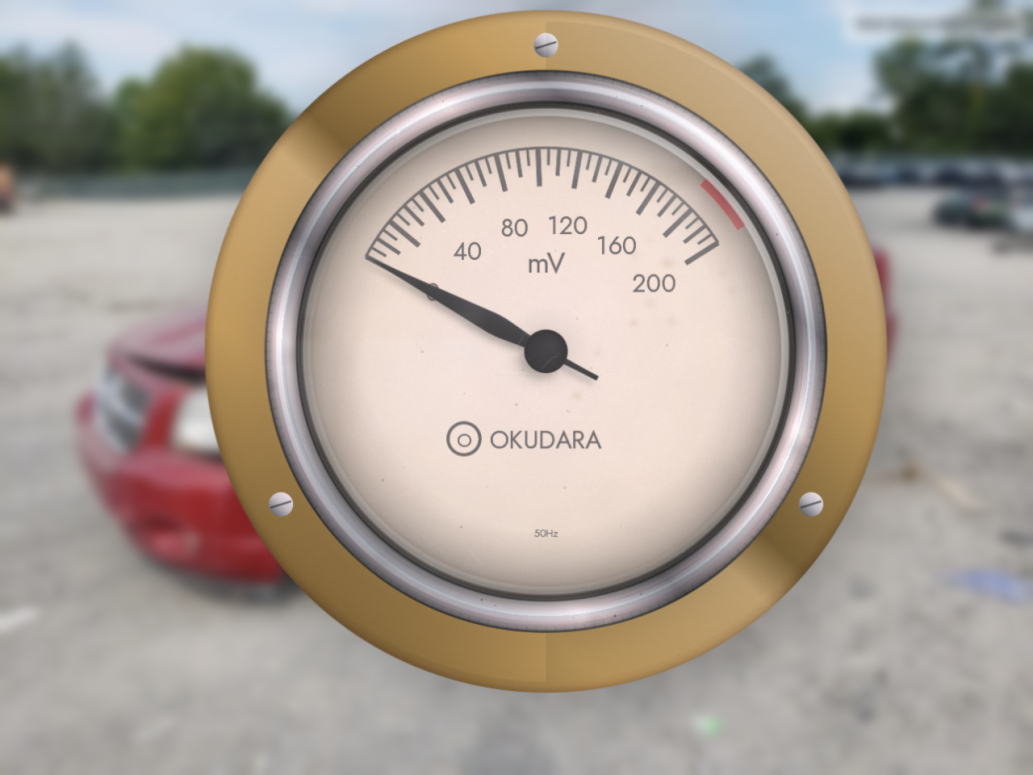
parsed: 0 mV
